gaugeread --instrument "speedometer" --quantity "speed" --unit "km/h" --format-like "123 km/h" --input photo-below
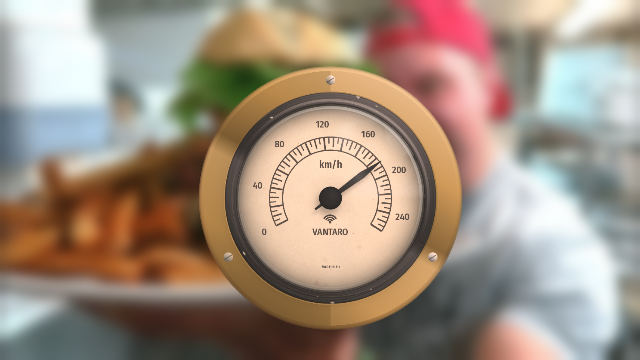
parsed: 185 km/h
